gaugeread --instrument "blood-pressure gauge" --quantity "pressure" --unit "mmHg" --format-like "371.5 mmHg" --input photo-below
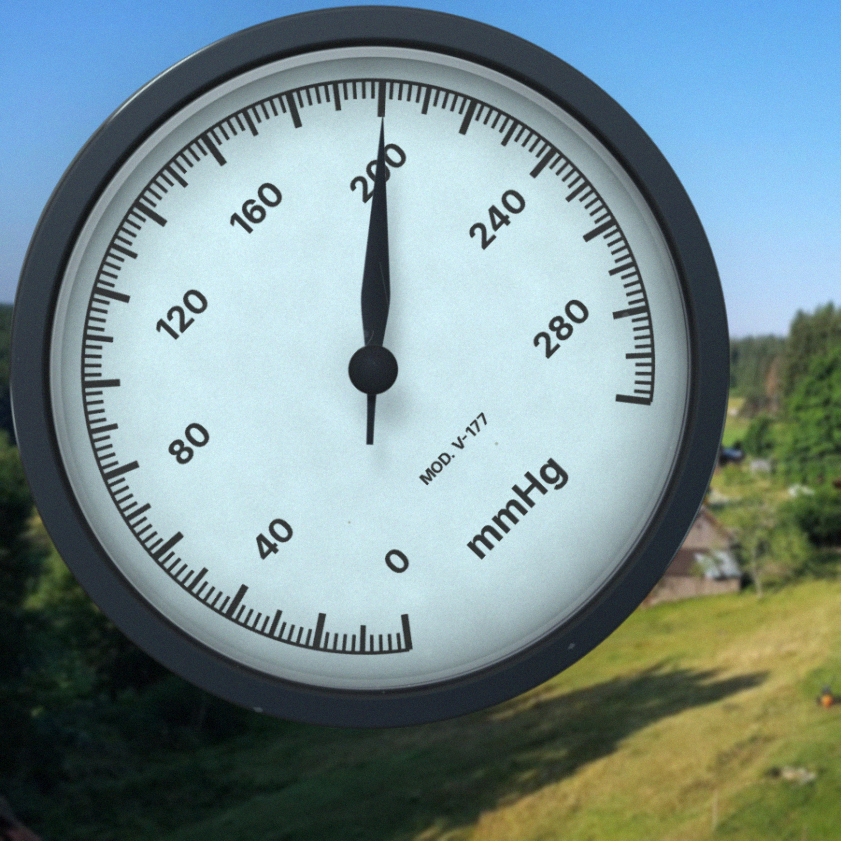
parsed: 200 mmHg
